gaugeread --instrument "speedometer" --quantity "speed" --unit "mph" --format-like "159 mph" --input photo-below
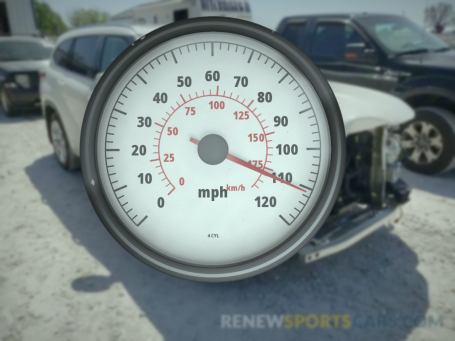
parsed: 111 mph
